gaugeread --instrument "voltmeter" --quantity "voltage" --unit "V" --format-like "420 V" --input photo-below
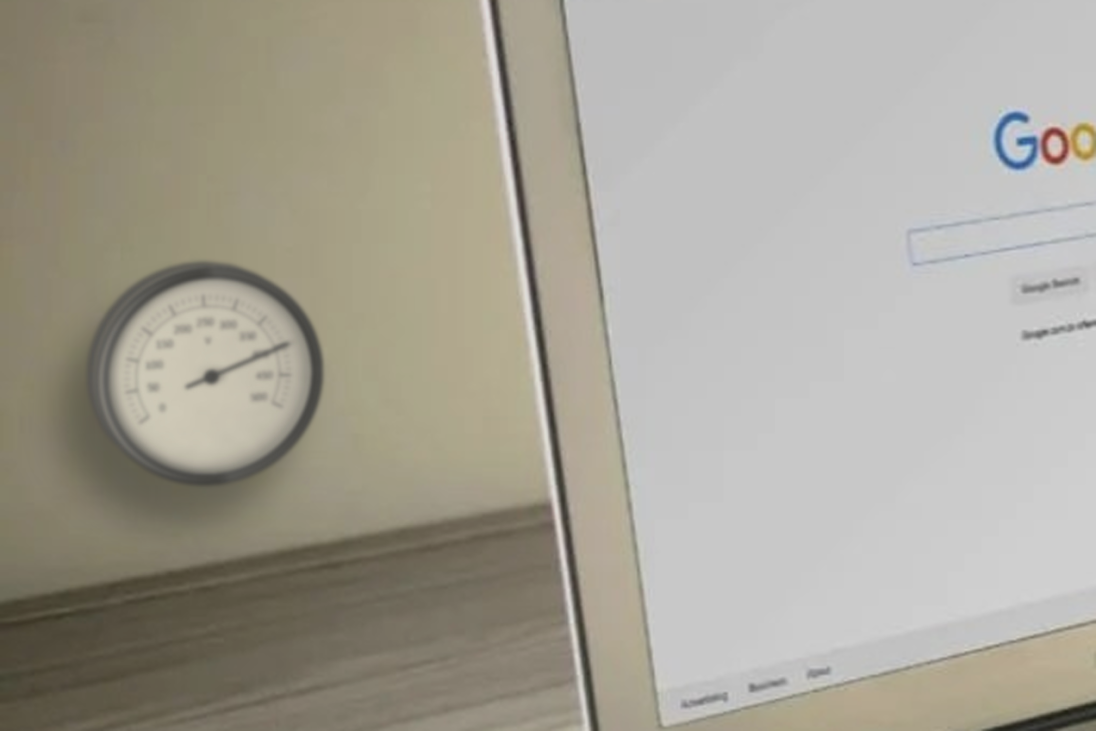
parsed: 400 V
